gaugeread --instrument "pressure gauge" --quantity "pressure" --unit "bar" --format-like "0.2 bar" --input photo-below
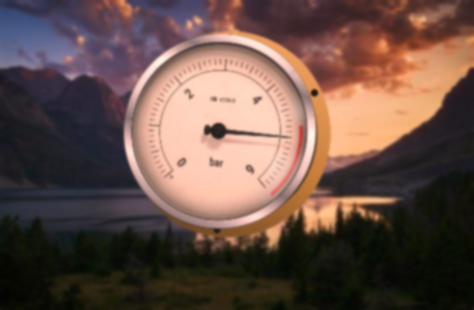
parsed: 5 bar
